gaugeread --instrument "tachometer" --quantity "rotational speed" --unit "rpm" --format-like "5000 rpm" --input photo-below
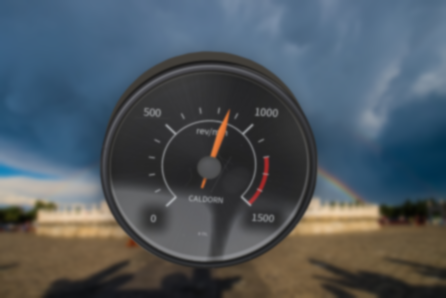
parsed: 850 rpm
